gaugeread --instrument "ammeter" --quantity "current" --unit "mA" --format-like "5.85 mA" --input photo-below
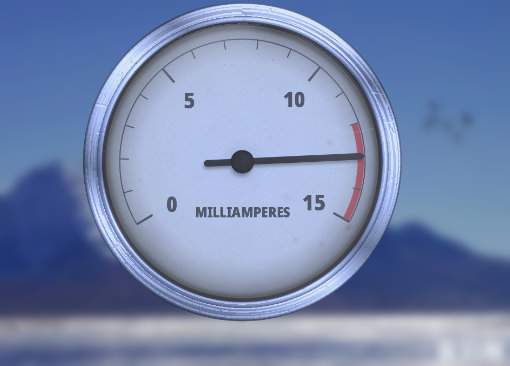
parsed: 13 mA
